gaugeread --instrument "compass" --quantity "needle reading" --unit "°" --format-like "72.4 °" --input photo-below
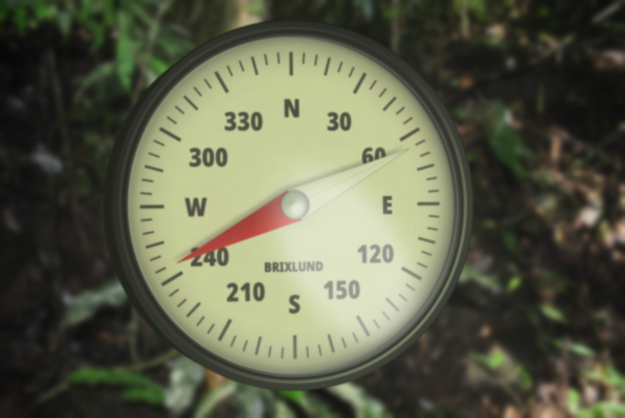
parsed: 245 °
